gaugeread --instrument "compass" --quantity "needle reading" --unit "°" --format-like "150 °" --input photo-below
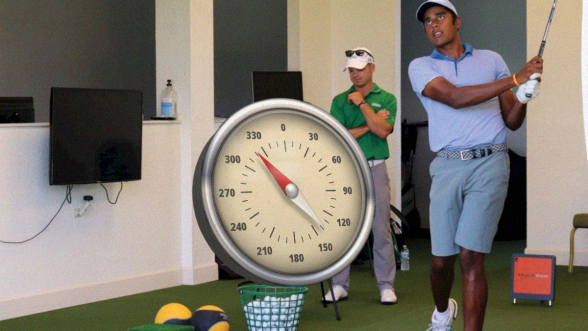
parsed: 320 °
